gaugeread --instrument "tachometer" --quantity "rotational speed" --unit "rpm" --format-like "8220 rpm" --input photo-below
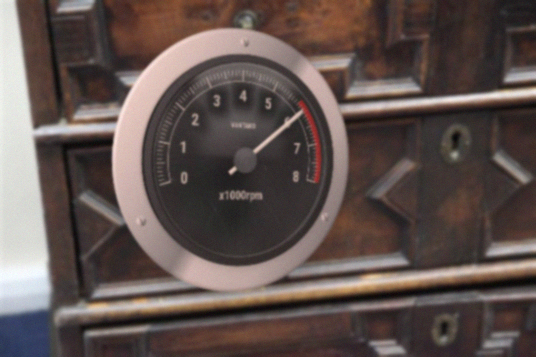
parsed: 6000 rpm
